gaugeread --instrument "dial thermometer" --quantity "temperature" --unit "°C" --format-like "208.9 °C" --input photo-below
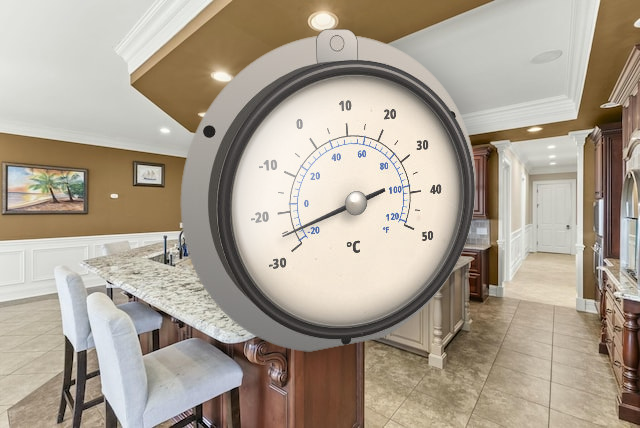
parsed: -25 °C
